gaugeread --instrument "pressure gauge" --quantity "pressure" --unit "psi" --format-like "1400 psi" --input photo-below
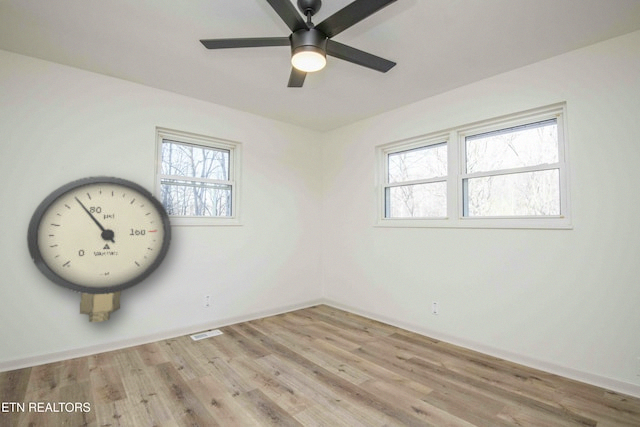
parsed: 70 psi
